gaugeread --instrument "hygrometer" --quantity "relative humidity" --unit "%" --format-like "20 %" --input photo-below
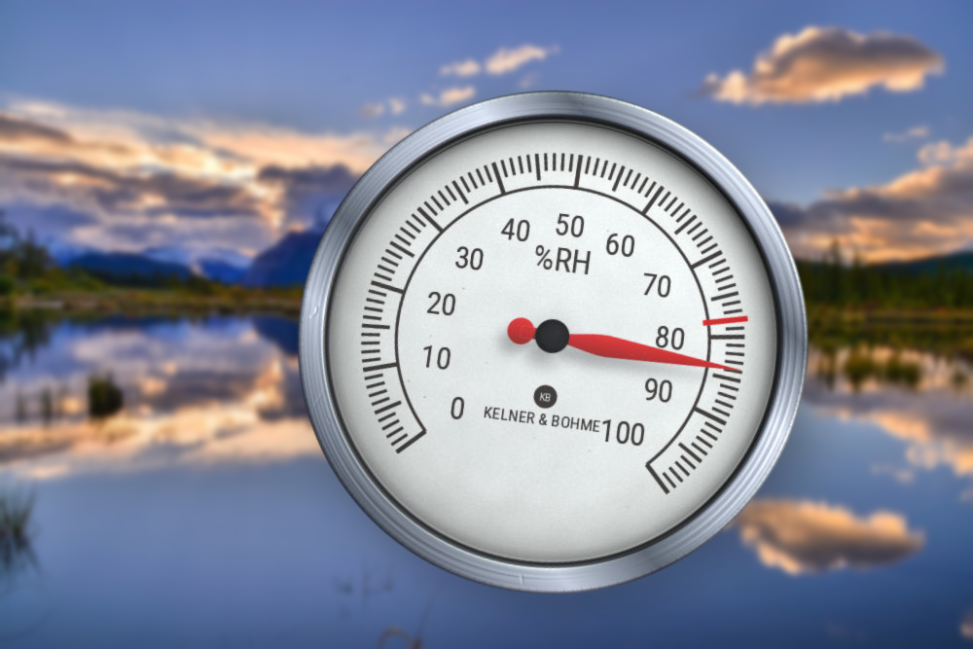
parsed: 84 %
